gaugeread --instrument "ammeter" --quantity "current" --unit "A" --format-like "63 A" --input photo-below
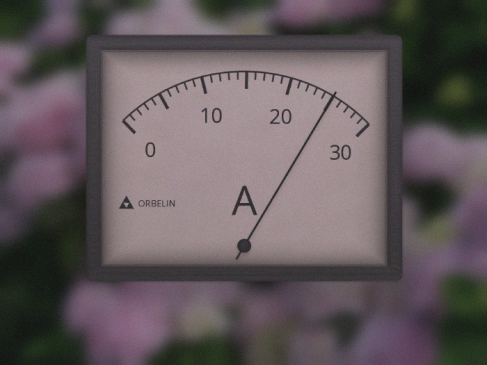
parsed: 25 A
